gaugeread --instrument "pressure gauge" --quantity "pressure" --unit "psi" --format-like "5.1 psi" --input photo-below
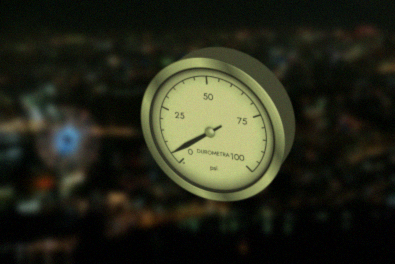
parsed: 5 psi
